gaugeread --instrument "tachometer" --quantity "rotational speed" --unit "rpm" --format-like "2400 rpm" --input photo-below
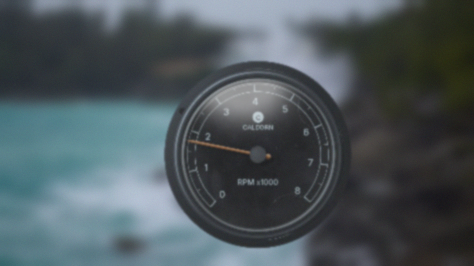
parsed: 1750 rpm
